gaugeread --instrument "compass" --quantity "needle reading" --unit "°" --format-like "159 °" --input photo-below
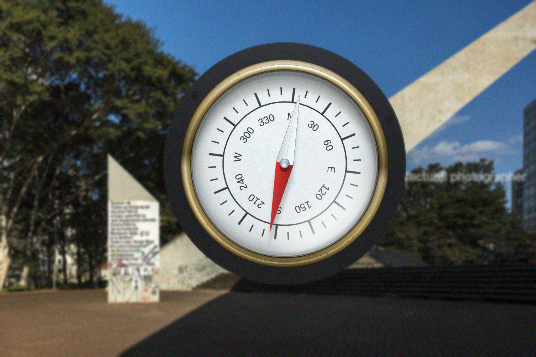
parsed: 185 °
